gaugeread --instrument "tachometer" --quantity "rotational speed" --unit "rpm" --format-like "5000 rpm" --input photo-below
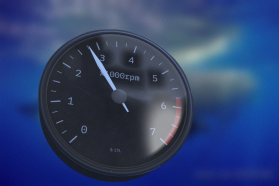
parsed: 2750 rpm
